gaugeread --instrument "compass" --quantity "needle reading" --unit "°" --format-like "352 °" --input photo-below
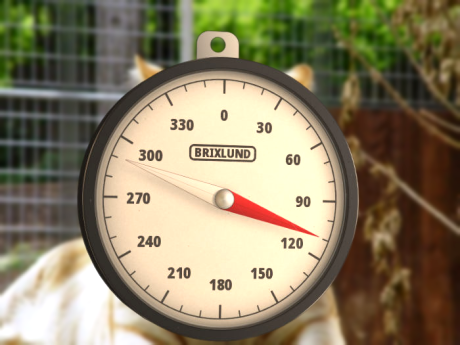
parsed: 110 °
